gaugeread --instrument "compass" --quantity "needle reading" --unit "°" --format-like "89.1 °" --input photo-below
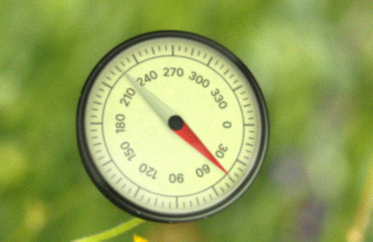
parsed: 45 °
